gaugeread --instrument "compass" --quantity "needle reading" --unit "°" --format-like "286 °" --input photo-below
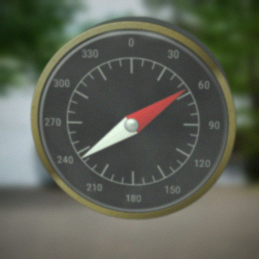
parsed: 55 °
